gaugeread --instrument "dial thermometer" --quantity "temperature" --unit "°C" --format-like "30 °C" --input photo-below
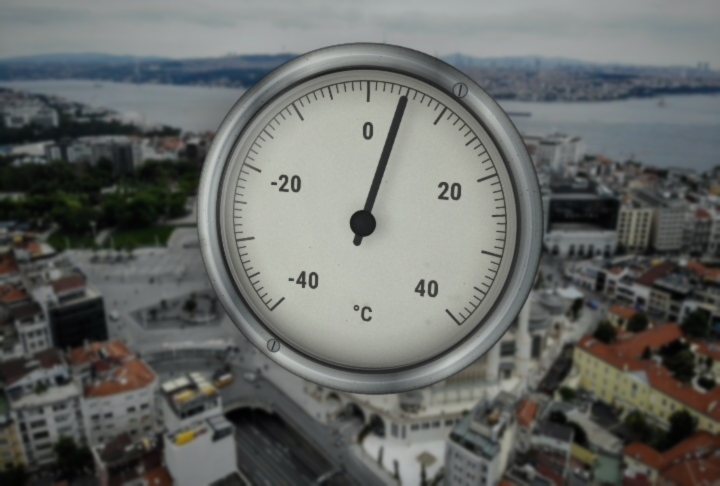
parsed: 5 °C
